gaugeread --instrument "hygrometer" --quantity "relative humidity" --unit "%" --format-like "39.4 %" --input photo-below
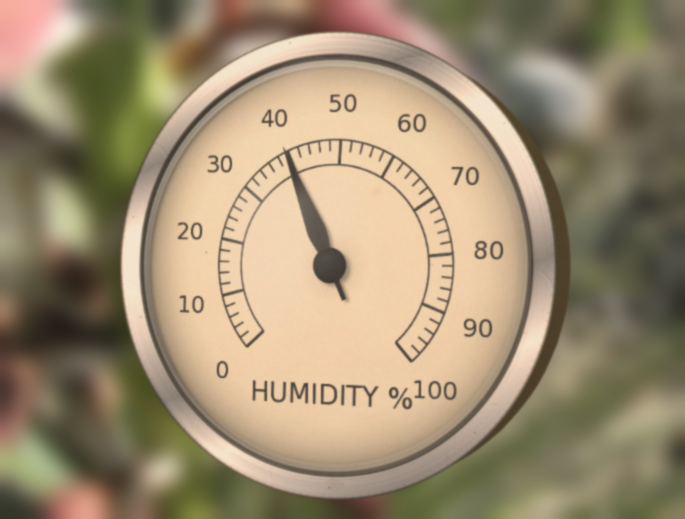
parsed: 40 %
